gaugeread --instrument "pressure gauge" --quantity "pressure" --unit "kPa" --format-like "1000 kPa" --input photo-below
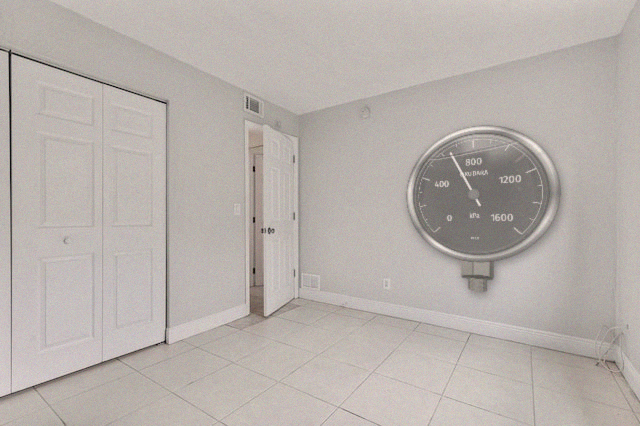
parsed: 650 kPa
